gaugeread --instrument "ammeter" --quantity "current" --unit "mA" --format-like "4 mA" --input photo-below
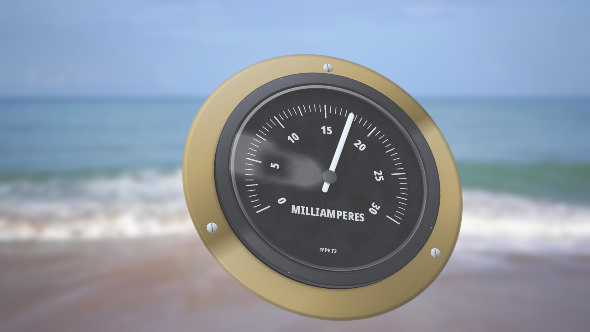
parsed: 17.5 mA
